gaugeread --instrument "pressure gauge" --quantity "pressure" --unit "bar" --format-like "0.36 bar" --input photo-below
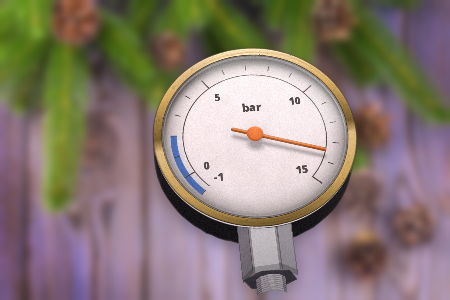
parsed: 13.5 bar
